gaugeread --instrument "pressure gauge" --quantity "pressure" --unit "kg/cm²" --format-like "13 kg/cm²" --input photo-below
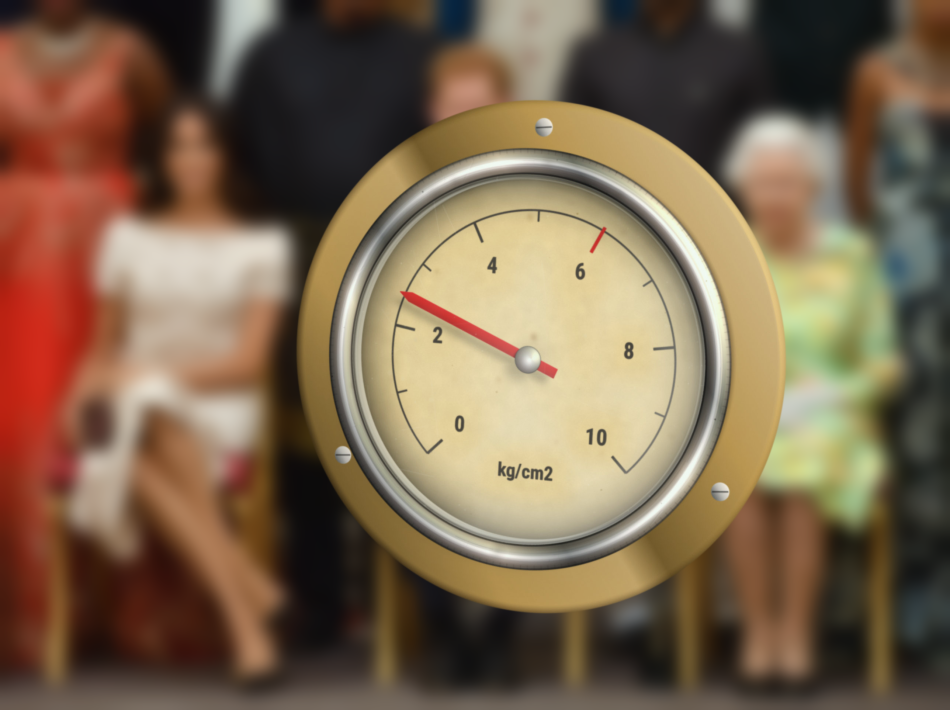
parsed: 2.5 kg/cm²
